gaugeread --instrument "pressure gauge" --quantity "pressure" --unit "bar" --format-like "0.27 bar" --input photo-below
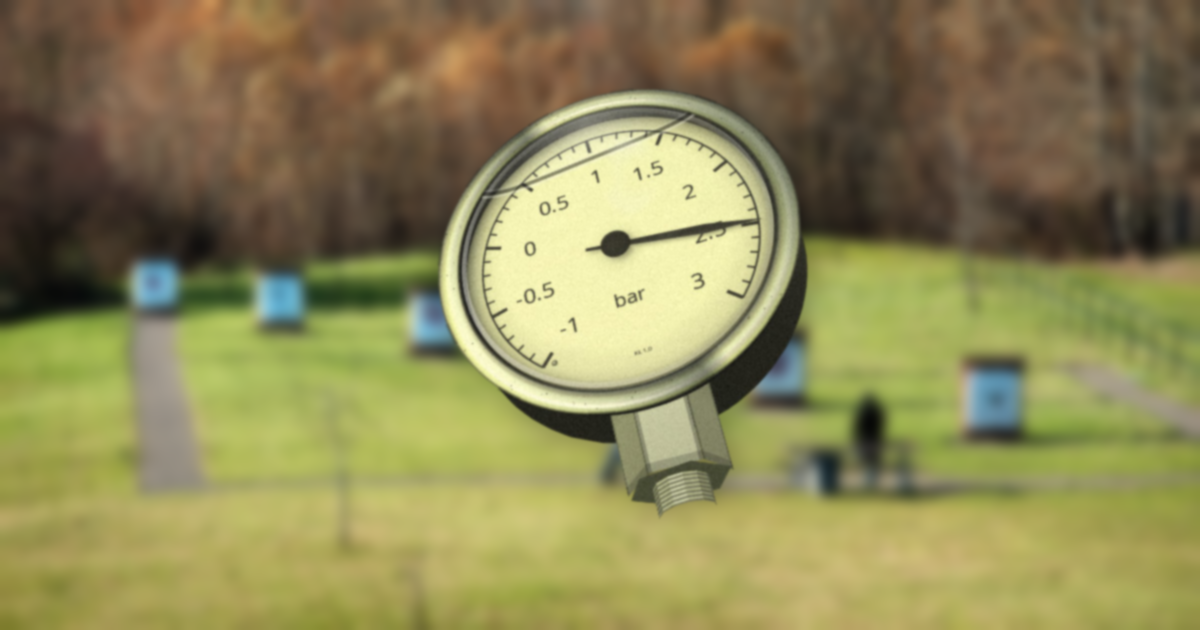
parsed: 2.5 bar
